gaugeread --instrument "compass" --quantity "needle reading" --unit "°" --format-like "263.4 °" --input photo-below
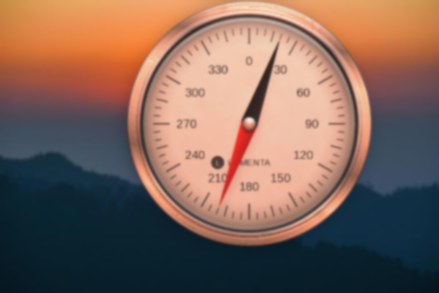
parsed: 200 °
